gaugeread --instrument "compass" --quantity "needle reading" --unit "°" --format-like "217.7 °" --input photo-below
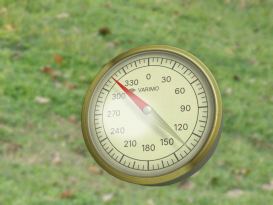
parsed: 315 °
